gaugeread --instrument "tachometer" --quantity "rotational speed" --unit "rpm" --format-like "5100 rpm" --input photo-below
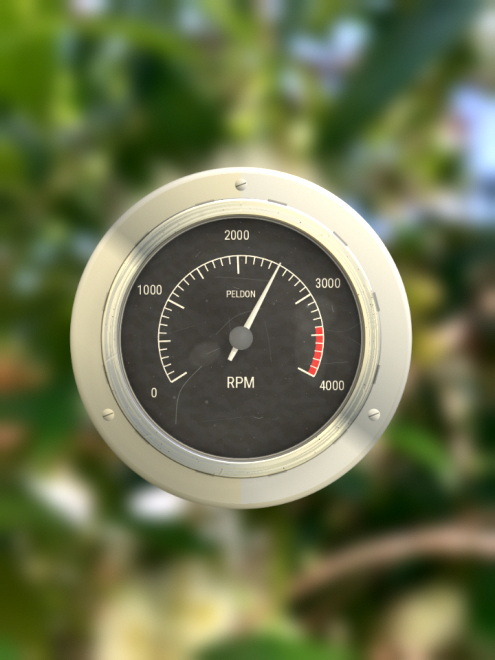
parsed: 2500 rpm
